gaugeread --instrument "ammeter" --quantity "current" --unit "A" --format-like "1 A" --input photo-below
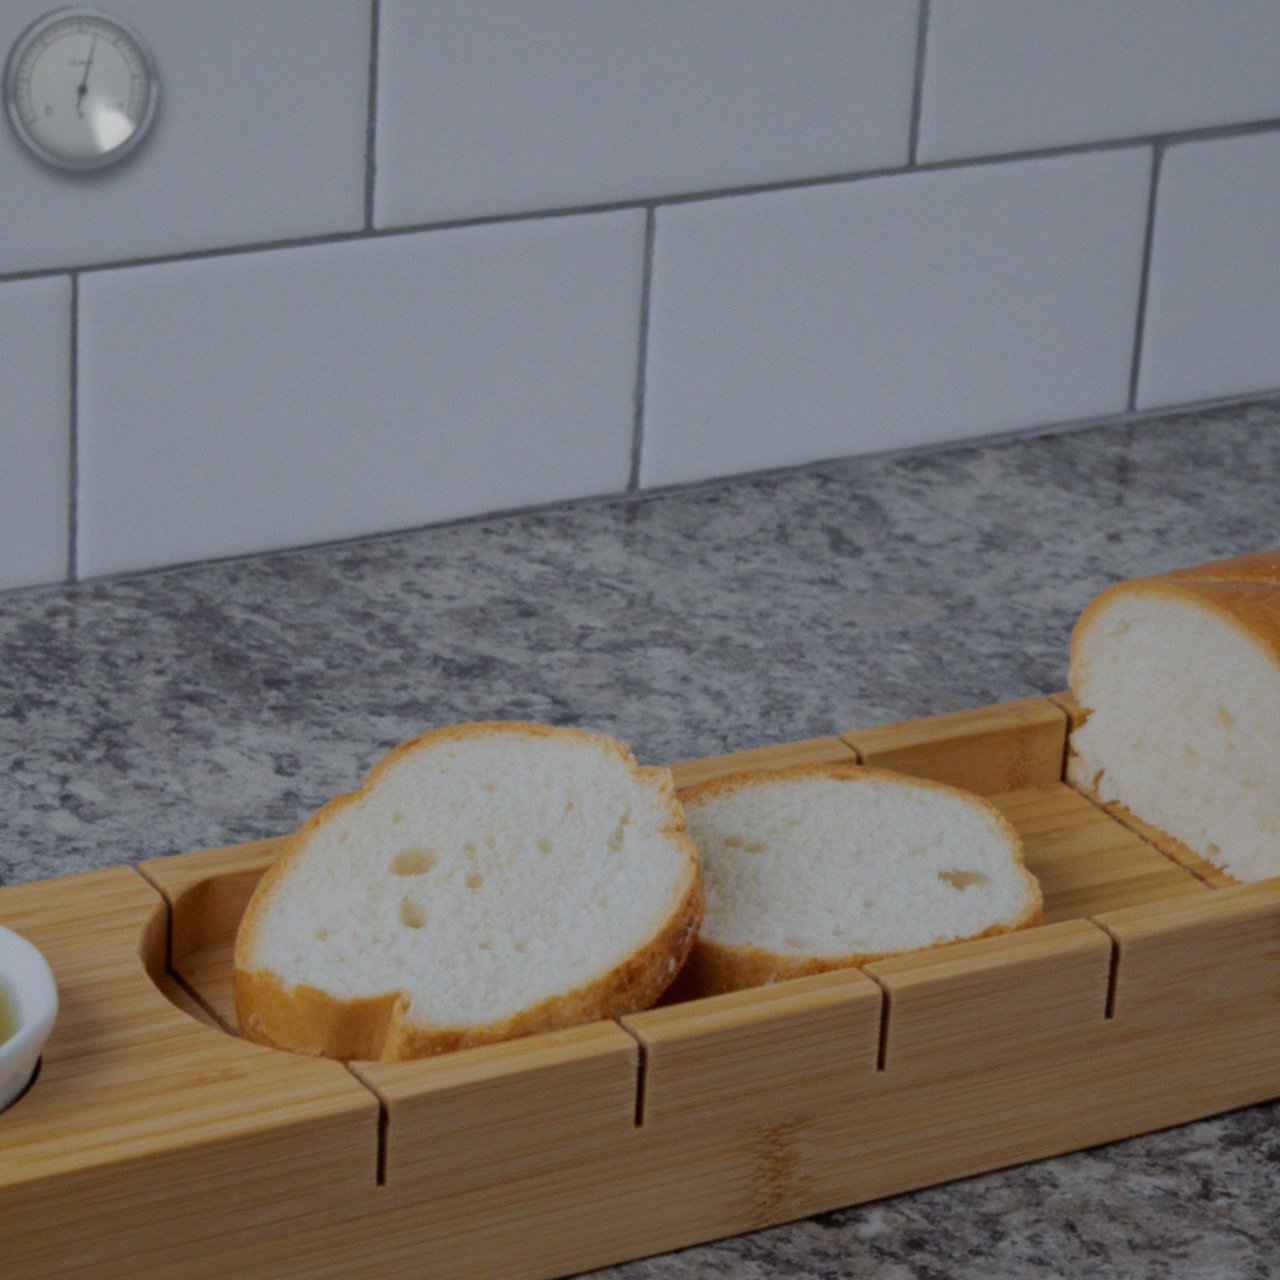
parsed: 85 A
